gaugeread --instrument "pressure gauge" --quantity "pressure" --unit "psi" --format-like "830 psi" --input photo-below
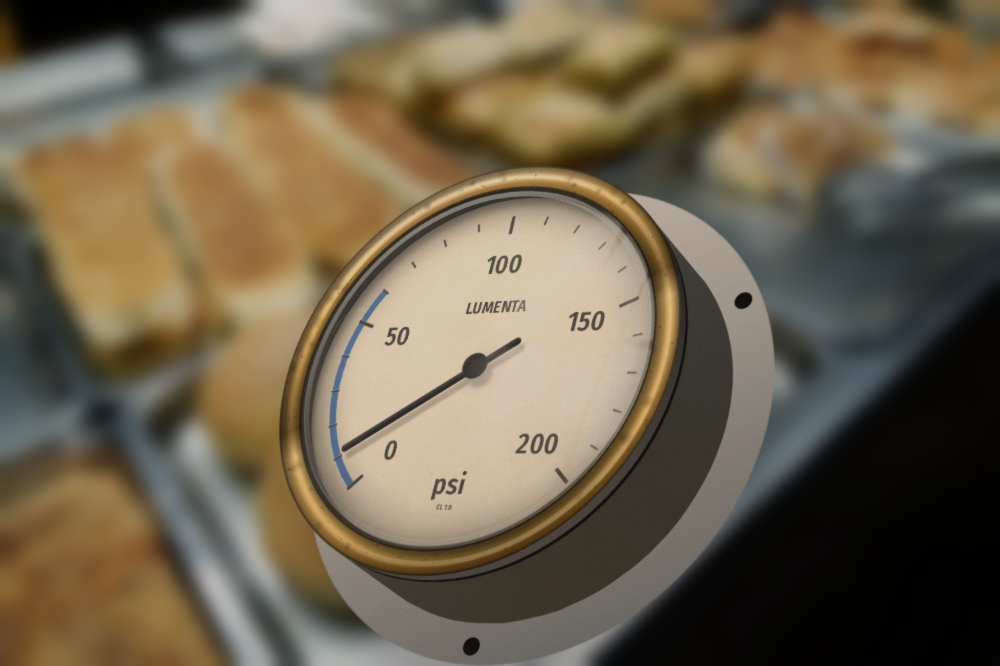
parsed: 10 psi
